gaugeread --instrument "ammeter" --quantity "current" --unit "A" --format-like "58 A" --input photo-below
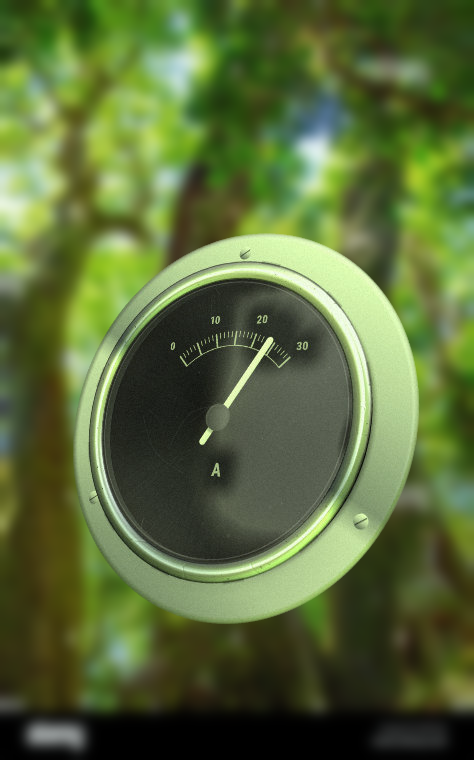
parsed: 25 A
